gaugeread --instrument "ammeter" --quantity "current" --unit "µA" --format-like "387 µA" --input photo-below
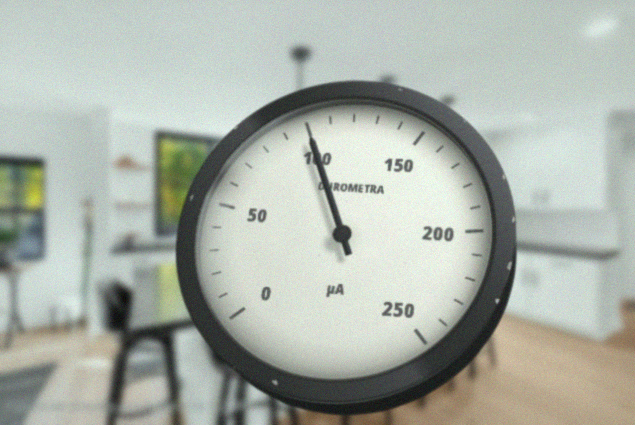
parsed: 100 µA
